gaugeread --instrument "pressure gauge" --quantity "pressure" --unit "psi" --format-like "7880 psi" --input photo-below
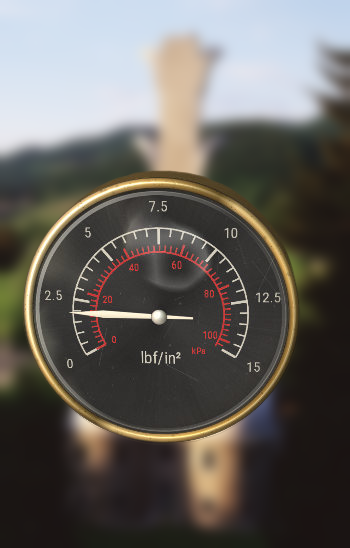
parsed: 2 psi
